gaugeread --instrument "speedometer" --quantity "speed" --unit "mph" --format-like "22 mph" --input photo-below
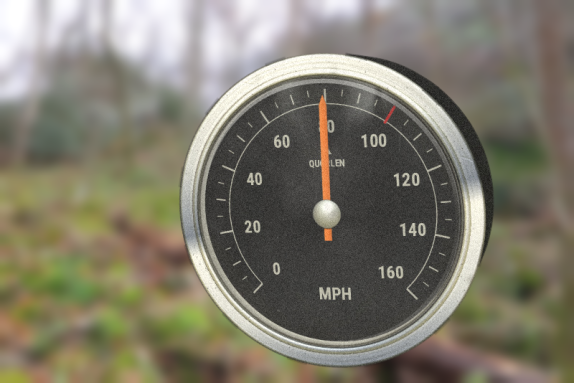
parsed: 80 mph
